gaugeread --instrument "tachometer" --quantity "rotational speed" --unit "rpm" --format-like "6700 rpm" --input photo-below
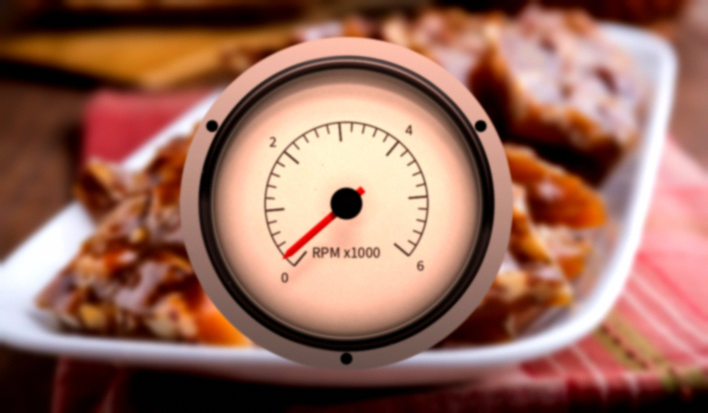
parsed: 200 rpm
